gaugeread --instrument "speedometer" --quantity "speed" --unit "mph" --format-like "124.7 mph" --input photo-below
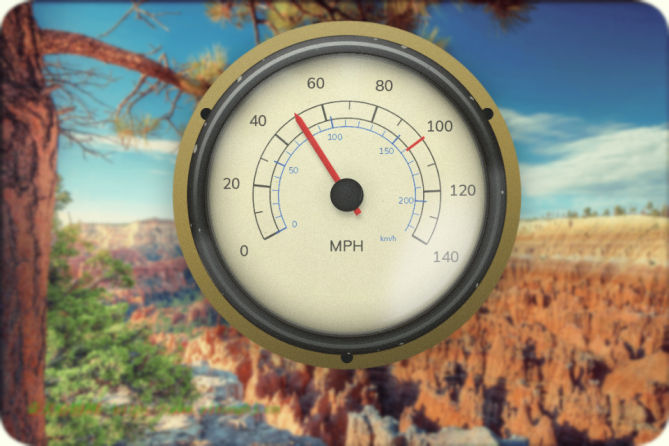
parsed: 50 mph
